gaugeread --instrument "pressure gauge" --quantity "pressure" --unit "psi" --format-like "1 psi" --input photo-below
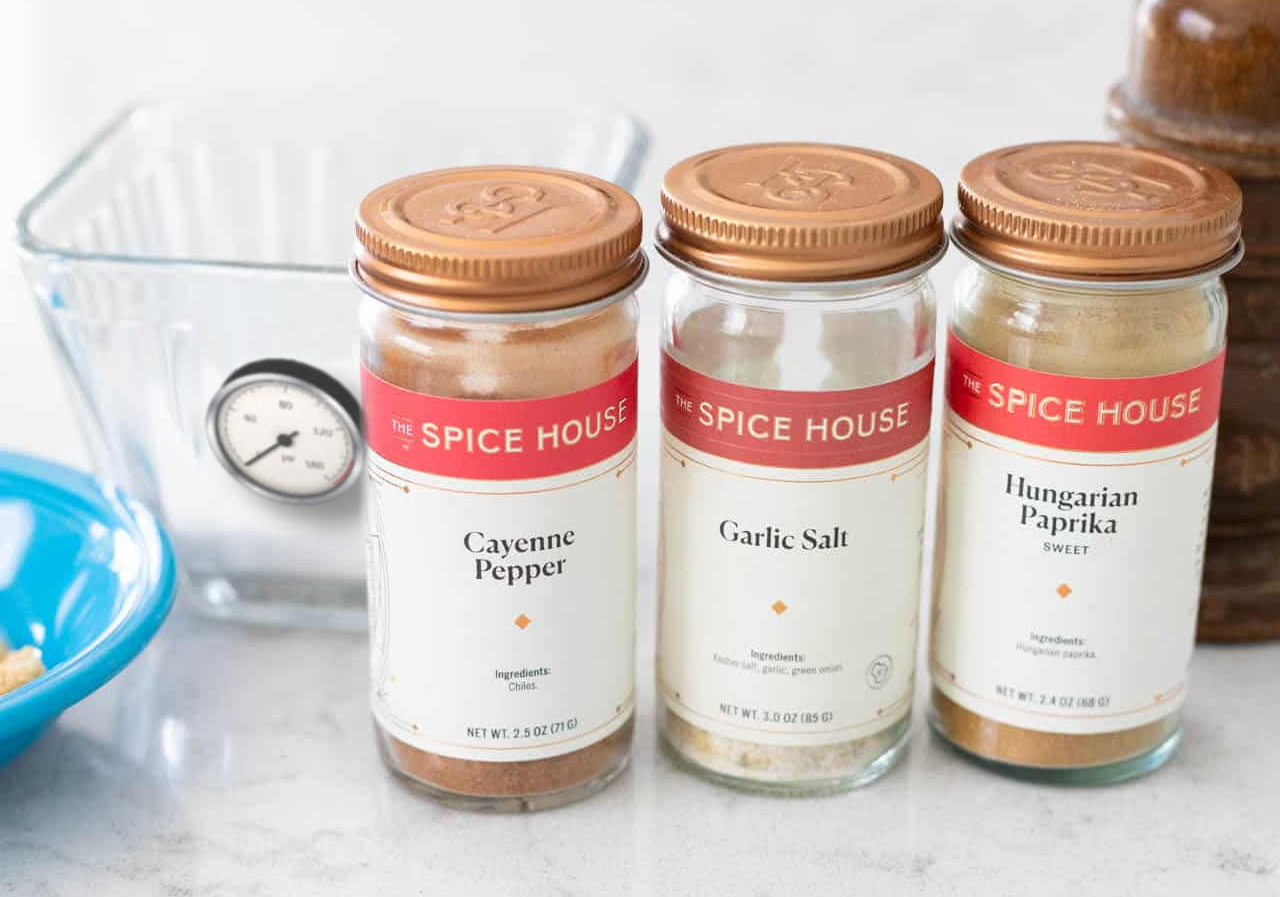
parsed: 0 psi
